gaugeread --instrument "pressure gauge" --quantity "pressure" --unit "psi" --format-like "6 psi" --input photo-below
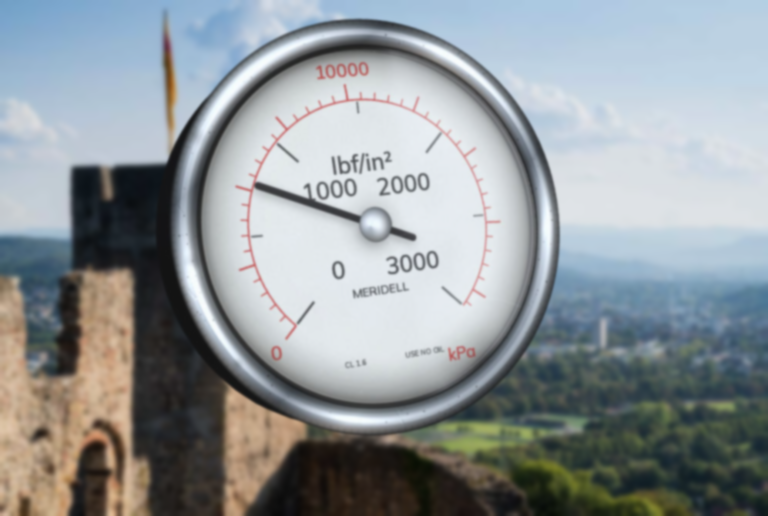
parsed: 750 psi
